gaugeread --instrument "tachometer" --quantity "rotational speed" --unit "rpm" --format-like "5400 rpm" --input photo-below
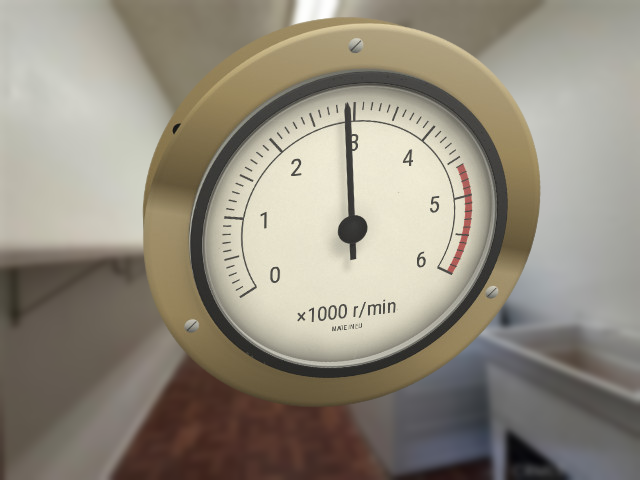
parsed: 2900 rpm
